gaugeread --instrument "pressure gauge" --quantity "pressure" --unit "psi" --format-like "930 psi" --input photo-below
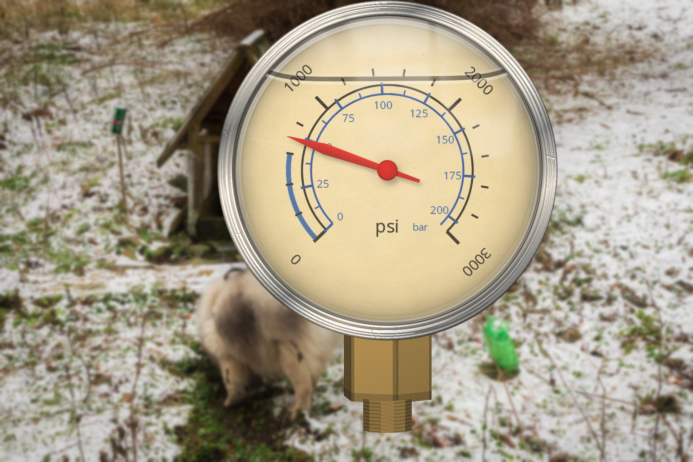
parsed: 700 psi
